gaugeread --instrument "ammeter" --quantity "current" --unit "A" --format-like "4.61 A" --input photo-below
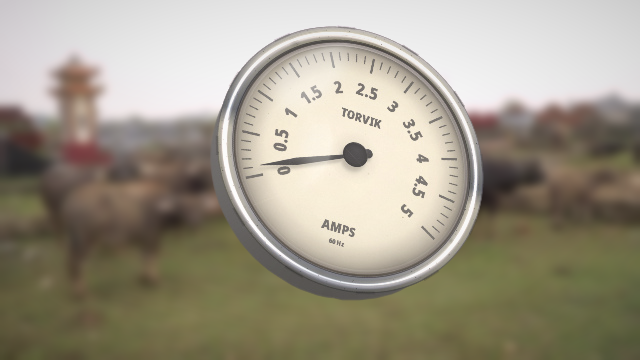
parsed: 0.1 A
